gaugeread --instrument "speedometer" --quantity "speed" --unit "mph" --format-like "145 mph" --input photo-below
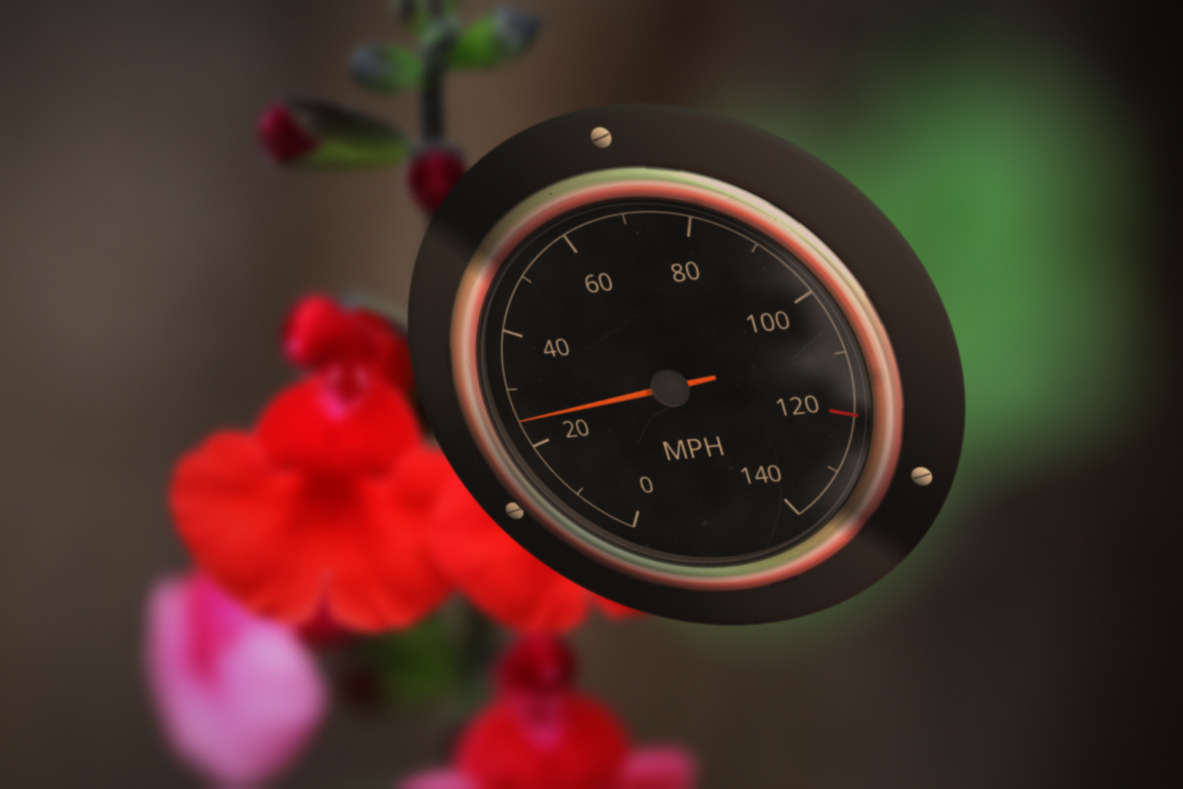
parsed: 25 mph
